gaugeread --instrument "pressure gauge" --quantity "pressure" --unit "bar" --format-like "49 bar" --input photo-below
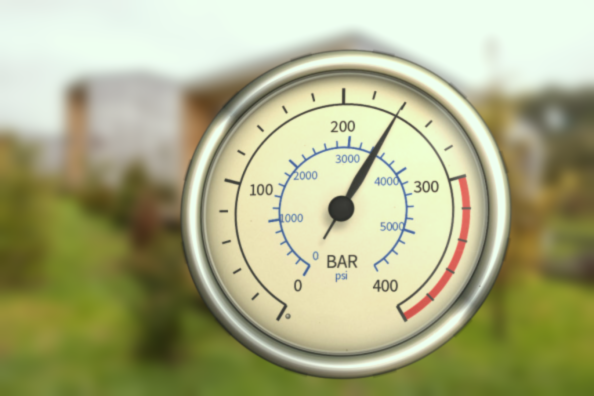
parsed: 240 bar
